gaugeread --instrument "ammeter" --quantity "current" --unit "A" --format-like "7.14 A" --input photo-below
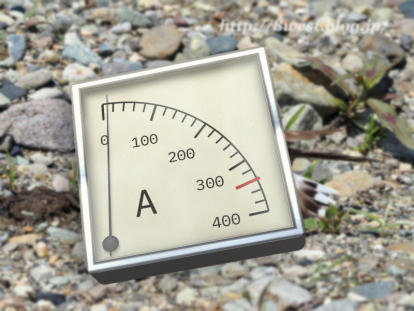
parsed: 10 A
